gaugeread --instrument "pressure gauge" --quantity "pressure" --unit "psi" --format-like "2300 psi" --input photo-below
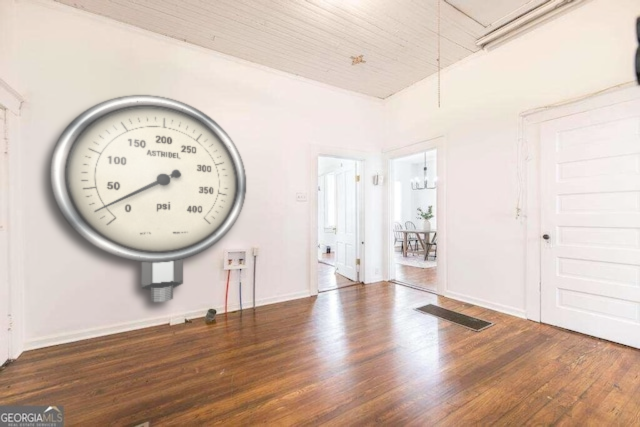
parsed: 20 psi
